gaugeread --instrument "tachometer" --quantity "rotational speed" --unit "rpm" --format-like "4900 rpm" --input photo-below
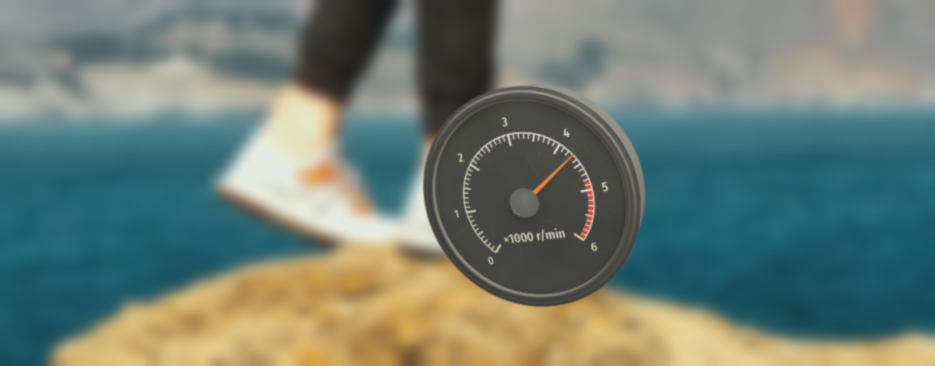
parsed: 4300 rpm
